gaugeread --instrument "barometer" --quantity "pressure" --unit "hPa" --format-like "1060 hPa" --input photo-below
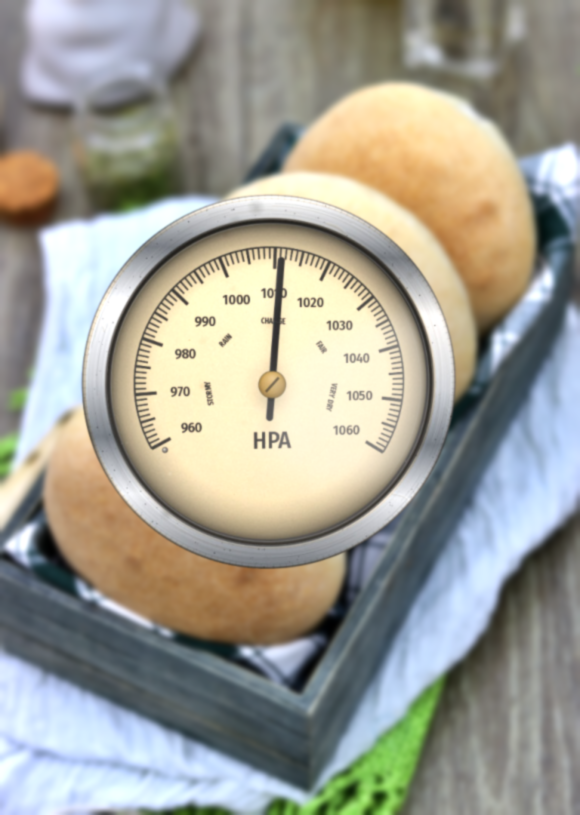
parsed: 1011 hPa
